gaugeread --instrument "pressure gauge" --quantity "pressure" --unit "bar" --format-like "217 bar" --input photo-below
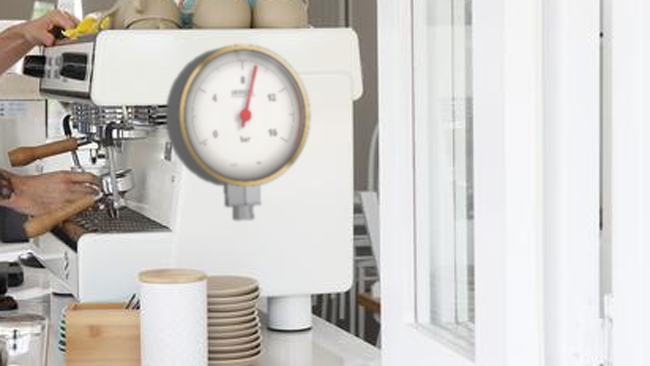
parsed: 9 bar
